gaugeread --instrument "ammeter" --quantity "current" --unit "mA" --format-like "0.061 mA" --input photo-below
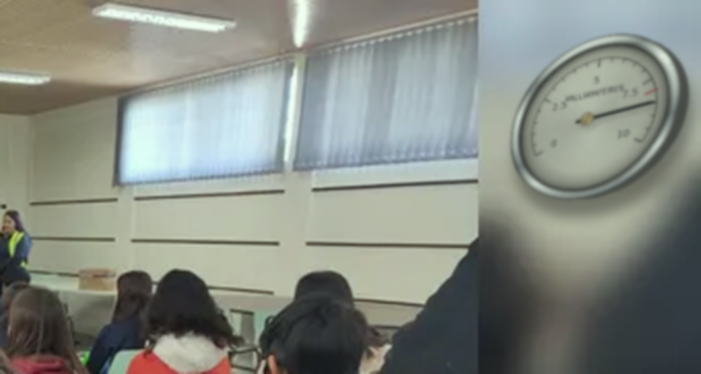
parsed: 8.5 mA
